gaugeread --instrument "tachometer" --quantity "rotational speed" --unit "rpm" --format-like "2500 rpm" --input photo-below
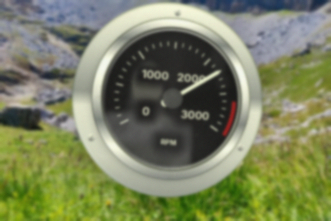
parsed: 2200 rpm
